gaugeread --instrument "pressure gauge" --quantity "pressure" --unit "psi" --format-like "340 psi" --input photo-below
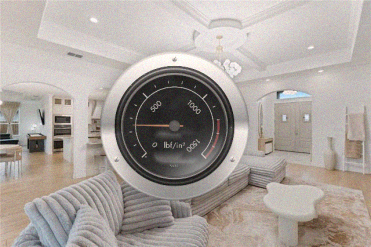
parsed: 250 psi
